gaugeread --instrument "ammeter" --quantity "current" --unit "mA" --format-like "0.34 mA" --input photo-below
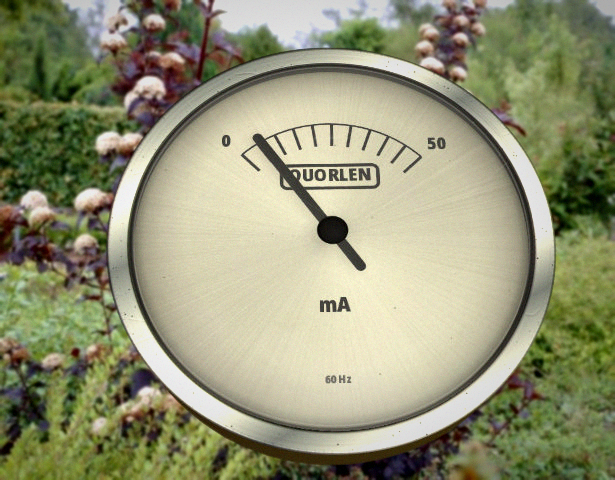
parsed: 5 mA
